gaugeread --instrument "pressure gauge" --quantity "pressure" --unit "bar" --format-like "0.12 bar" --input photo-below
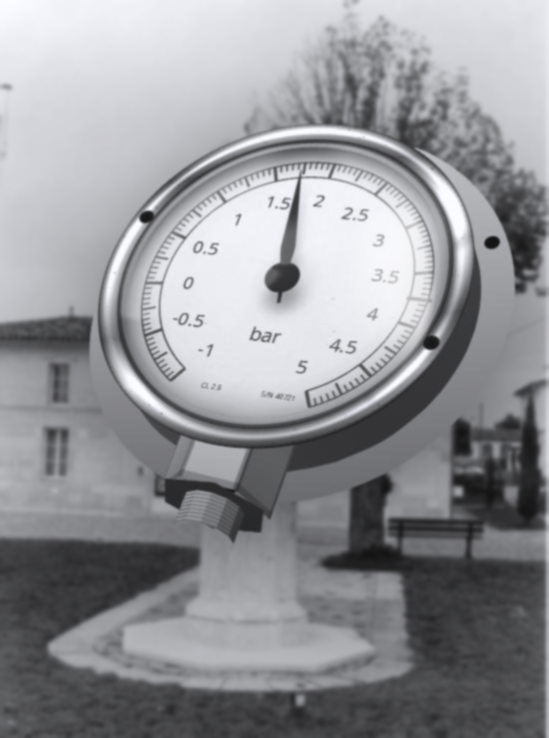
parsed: 1.75 bar
